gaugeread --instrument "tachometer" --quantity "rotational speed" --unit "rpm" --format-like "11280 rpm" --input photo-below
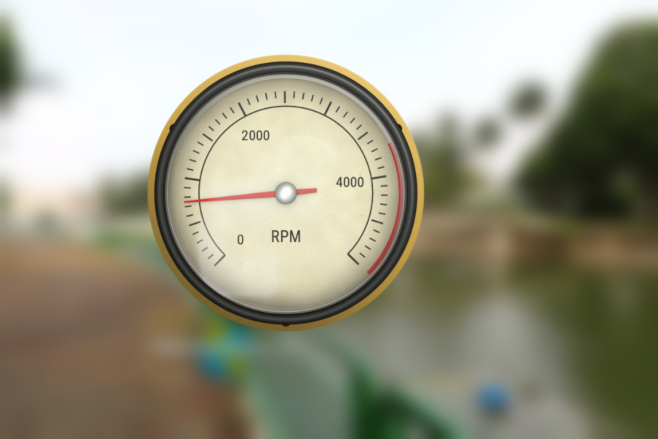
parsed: 750 rpm
